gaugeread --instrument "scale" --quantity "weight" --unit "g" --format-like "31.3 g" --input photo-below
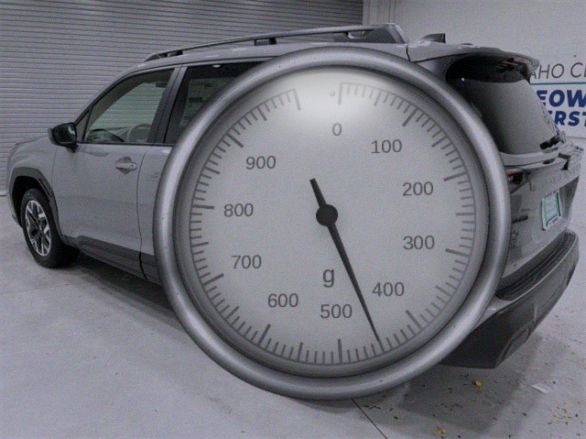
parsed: 450 g
